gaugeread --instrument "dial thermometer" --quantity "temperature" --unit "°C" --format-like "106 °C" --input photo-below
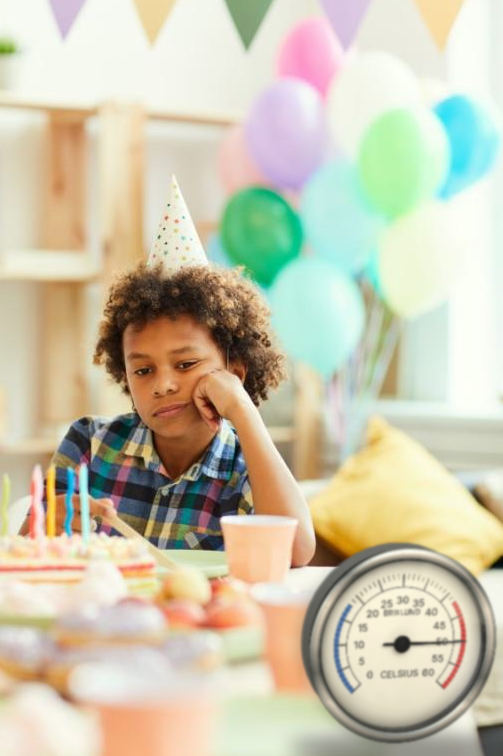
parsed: 50 °C
